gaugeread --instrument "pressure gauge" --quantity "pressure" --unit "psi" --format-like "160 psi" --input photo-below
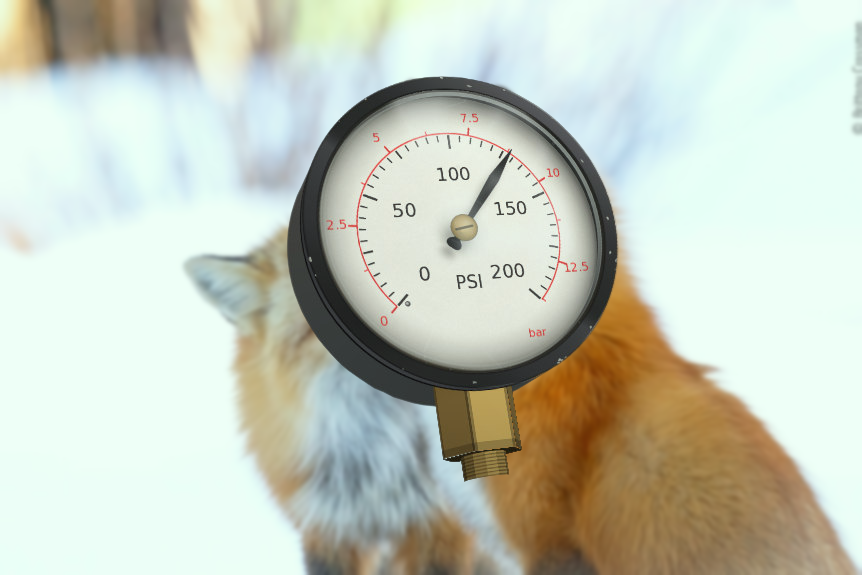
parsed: 127.5 psi
